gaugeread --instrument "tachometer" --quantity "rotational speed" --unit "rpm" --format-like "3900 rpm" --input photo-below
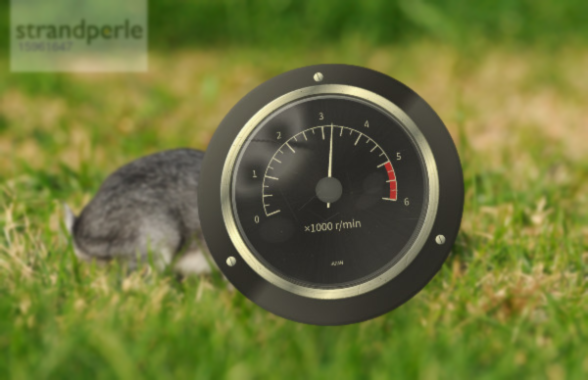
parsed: 3250 rpm
